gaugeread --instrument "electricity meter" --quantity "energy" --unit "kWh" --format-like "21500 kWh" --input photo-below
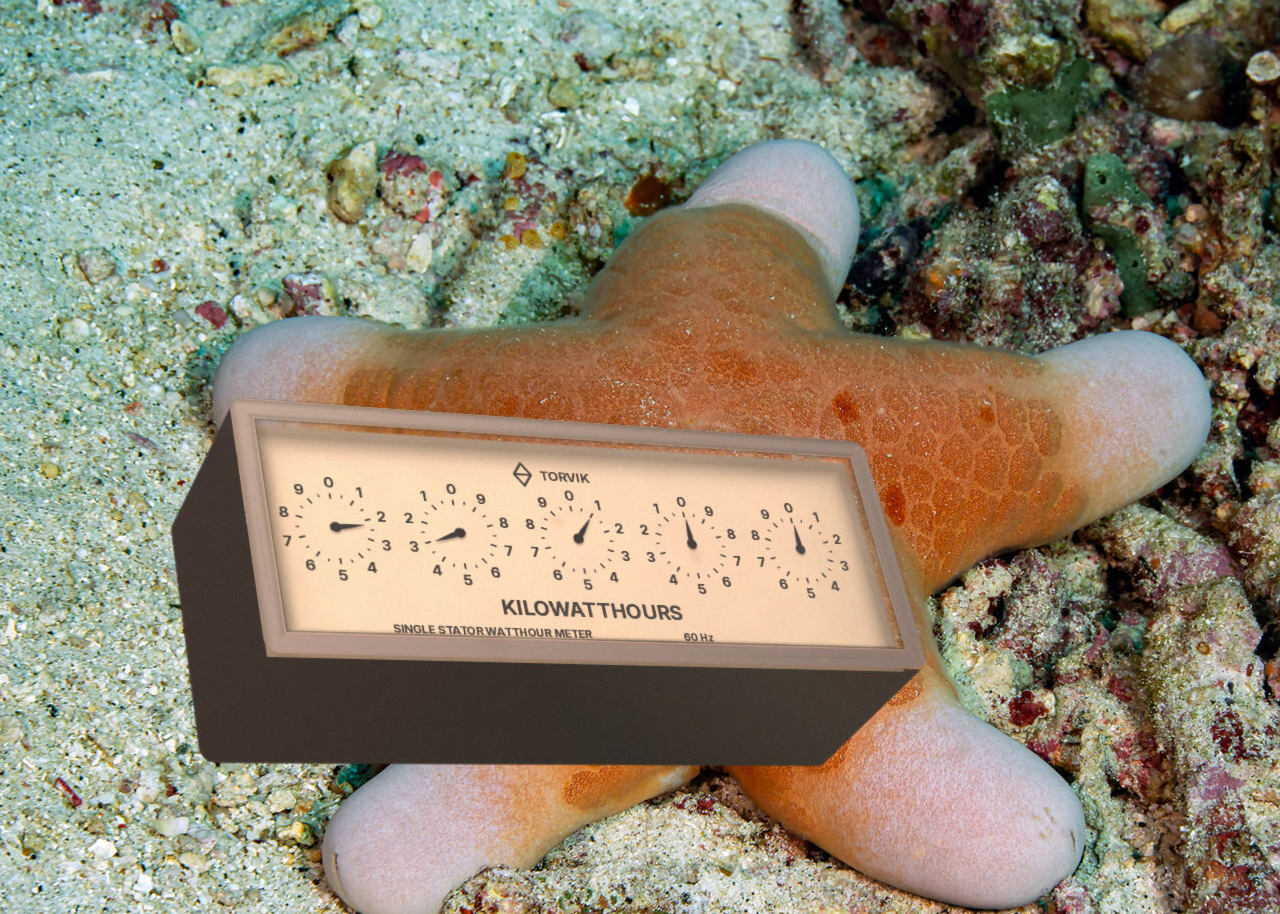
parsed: 23100 kWh
